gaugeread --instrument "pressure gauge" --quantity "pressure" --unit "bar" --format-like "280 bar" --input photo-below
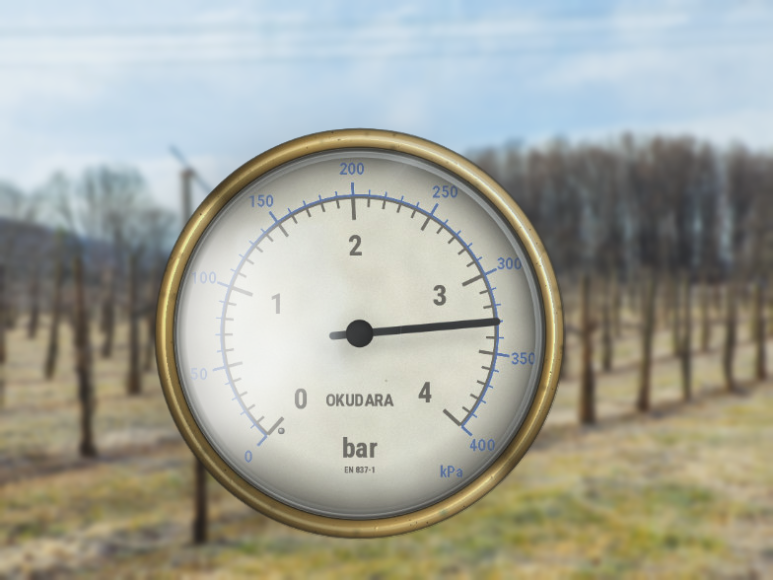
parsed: 3.3 bar
